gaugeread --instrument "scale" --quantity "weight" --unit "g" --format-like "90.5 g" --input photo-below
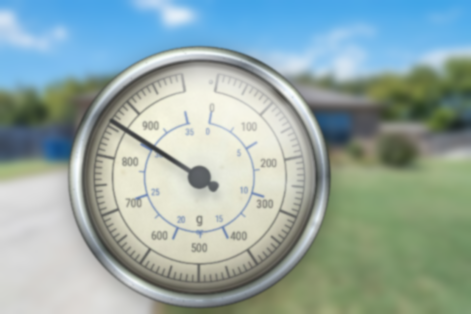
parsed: 860 g
